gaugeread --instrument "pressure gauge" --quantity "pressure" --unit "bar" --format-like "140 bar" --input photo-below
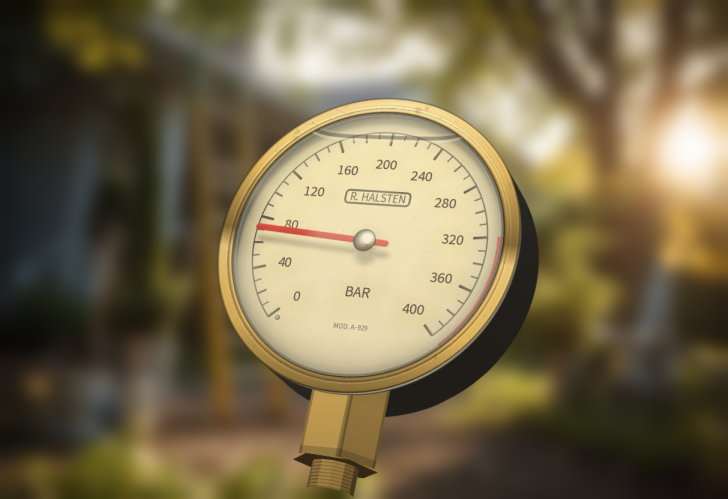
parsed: 70 bar
